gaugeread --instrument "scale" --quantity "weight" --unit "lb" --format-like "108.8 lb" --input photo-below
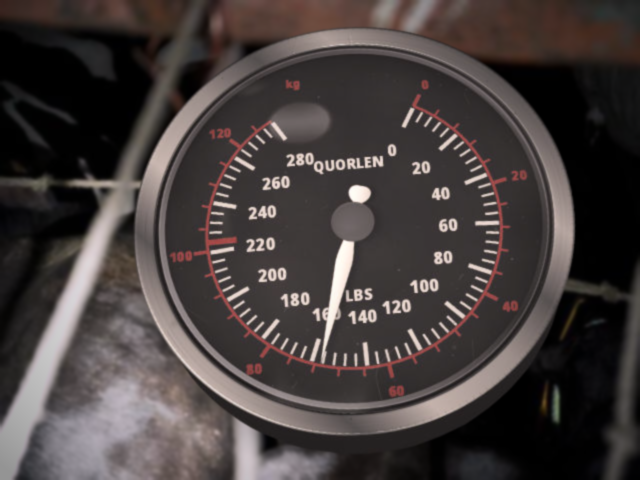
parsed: 156 lb
